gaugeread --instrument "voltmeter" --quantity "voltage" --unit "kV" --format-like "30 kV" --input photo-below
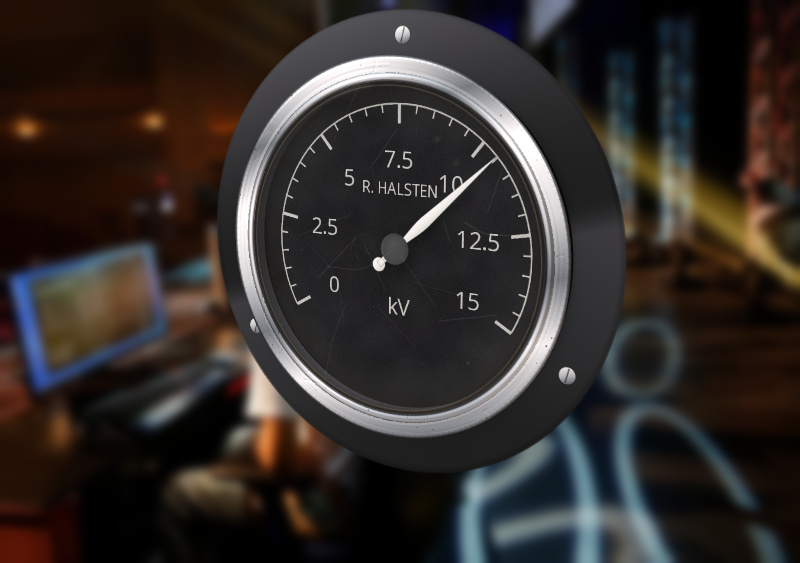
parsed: 10.5 kV
